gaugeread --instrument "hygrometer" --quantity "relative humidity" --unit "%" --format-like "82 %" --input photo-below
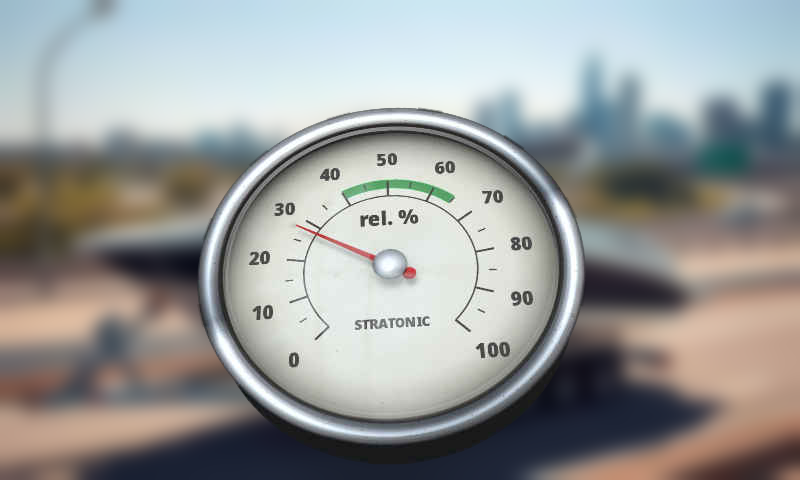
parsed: 27.5 %
